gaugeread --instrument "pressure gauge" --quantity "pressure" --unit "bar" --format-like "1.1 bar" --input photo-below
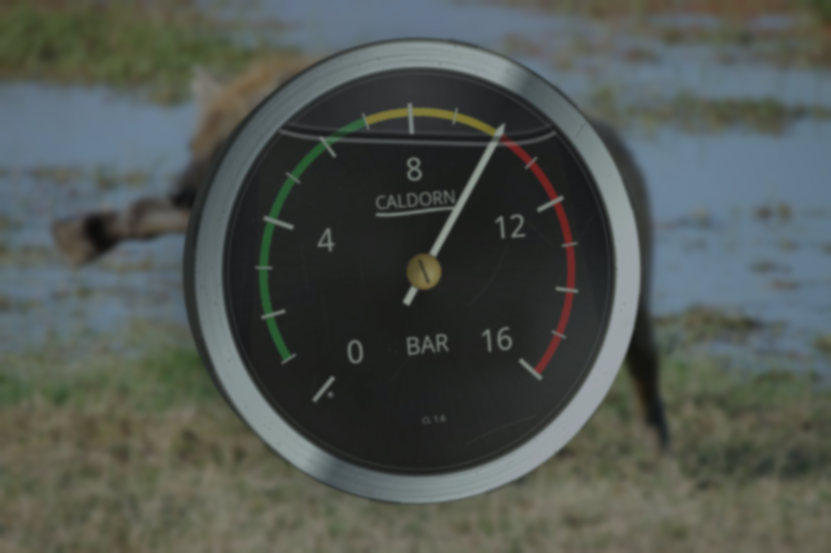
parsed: 10 bar
